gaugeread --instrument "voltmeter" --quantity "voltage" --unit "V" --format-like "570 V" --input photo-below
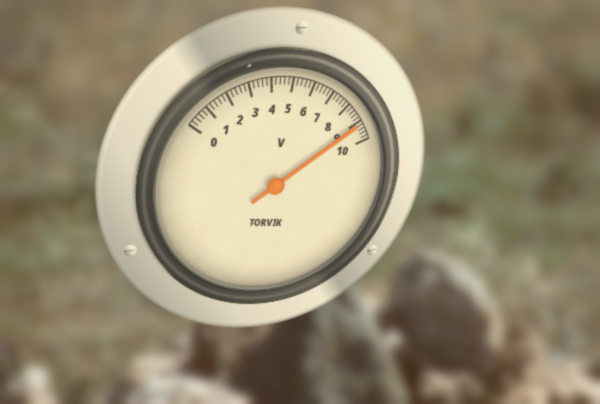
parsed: 9 V
